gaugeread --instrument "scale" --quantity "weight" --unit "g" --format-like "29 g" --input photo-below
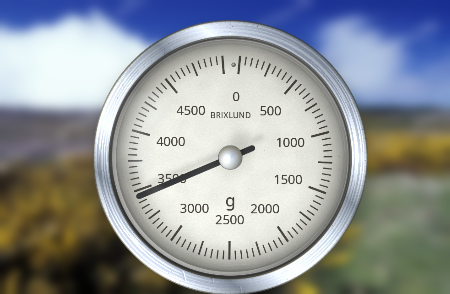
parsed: 3450 g
